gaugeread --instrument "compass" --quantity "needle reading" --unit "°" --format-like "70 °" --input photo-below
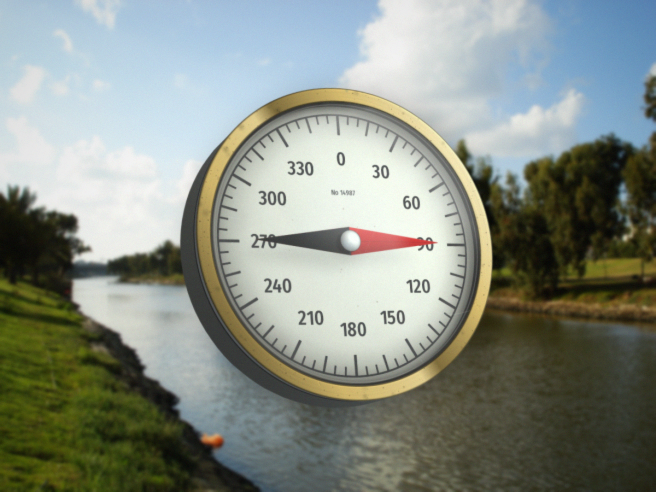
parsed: 90 °
